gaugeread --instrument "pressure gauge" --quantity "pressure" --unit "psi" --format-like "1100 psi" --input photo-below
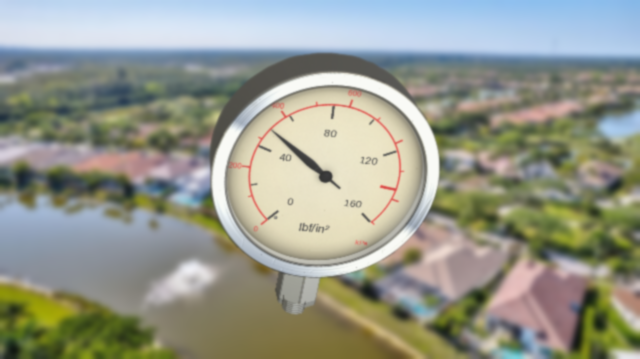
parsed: 50 psi
